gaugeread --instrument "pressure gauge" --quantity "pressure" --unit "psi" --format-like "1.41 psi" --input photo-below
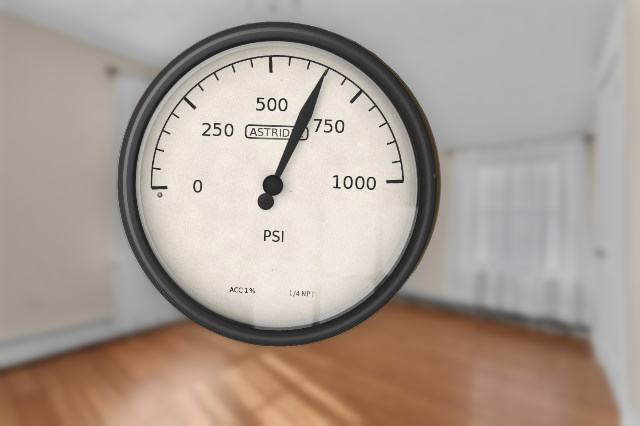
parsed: 650 psi
